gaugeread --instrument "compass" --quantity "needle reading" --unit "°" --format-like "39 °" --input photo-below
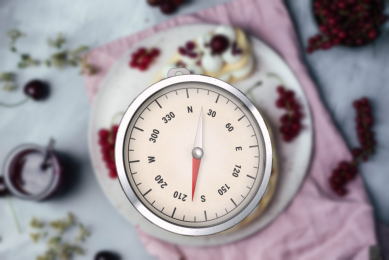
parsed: 195 °
